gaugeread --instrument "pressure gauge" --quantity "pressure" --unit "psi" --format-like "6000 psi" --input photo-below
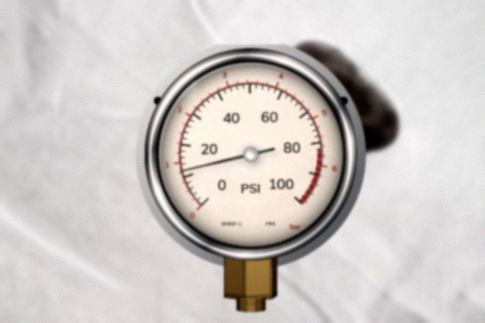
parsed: 12 psi
